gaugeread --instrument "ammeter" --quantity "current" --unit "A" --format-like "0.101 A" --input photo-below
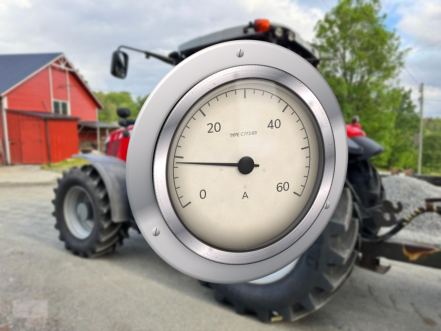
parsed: 9 A
